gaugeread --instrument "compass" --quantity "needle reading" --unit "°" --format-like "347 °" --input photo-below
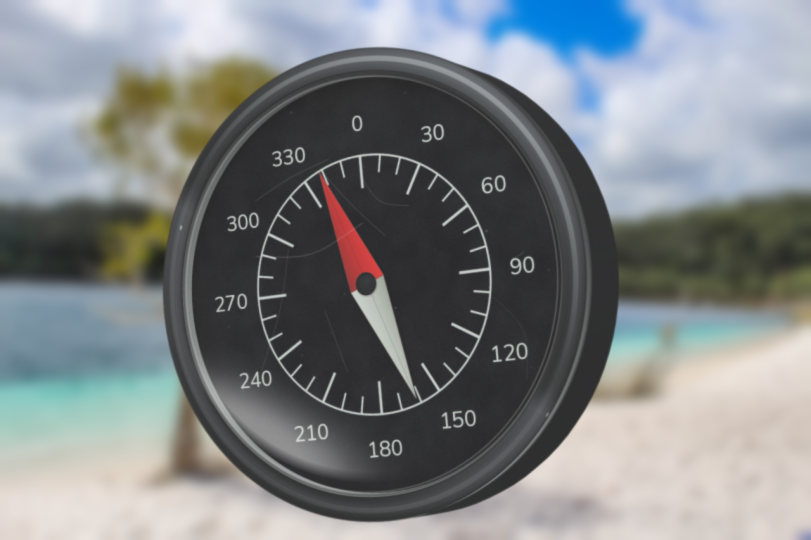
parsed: 340 °
